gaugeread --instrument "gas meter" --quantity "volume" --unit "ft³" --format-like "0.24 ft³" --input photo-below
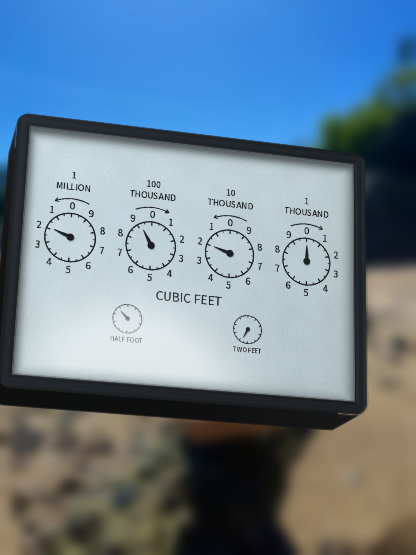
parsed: 192000 ft³
